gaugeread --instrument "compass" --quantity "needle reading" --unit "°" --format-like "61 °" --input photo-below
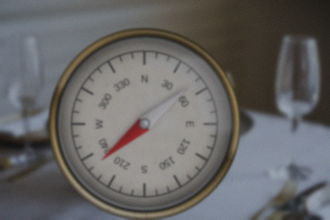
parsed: 230 °
